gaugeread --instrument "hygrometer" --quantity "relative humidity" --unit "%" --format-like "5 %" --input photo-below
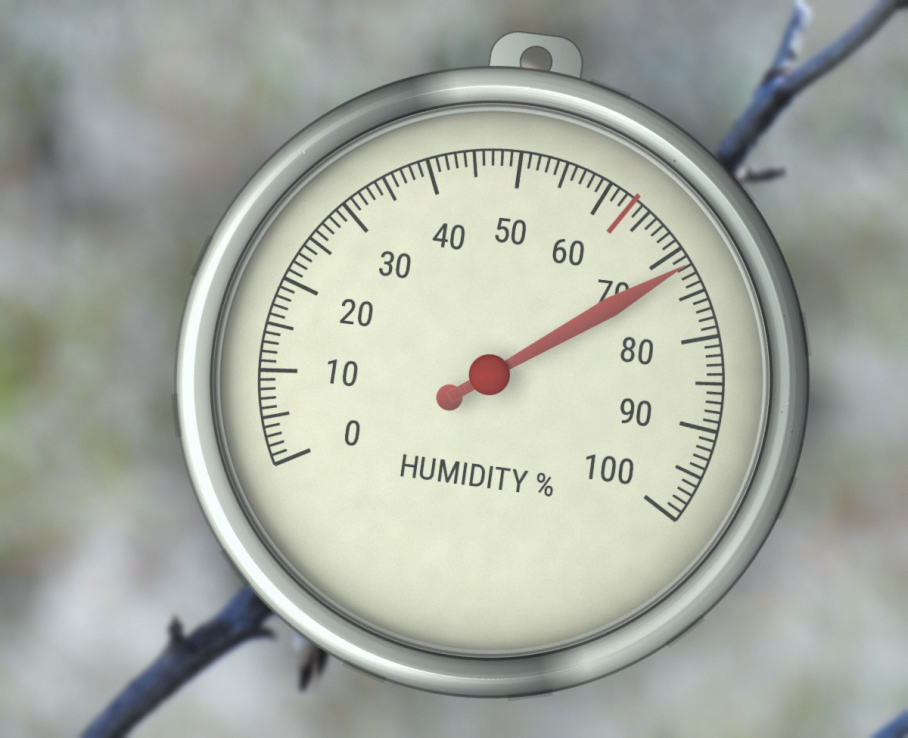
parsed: 72 %
